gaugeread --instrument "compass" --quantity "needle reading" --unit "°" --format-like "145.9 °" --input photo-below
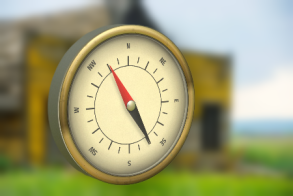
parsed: 330 °
